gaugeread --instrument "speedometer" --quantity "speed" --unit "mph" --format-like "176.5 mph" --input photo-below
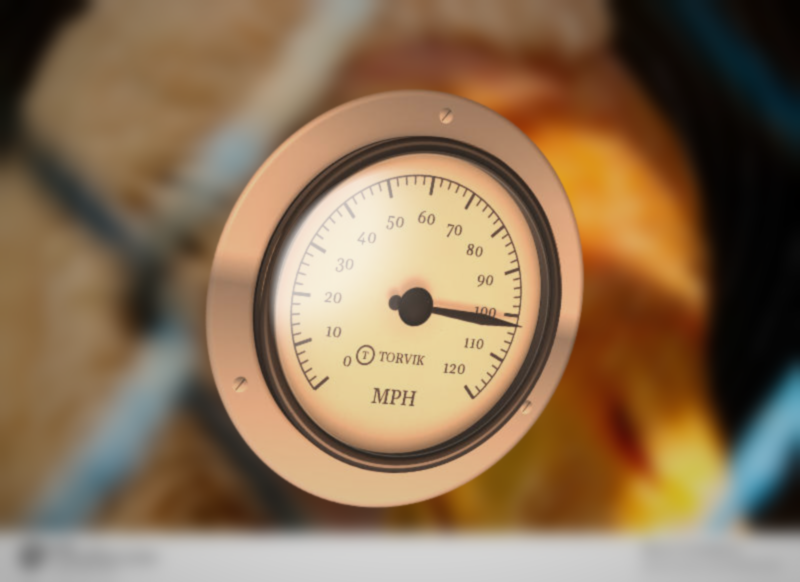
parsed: 102 mph
